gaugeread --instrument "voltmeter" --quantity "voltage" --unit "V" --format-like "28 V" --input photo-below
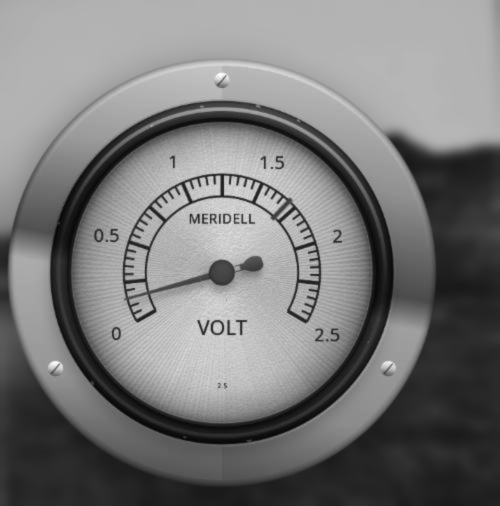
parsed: 0.15 V
